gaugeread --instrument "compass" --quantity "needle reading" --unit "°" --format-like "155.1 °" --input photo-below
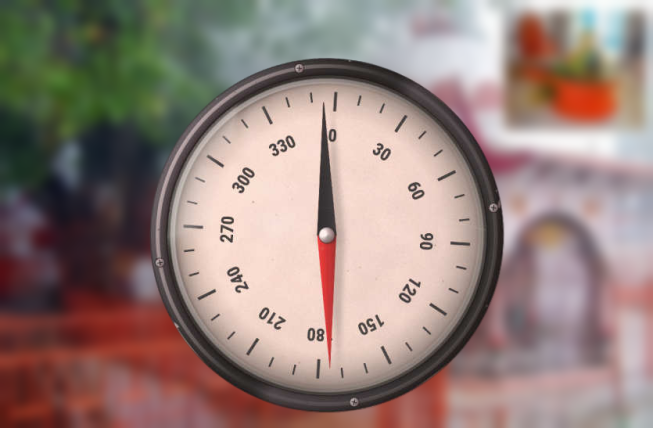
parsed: 175 °
